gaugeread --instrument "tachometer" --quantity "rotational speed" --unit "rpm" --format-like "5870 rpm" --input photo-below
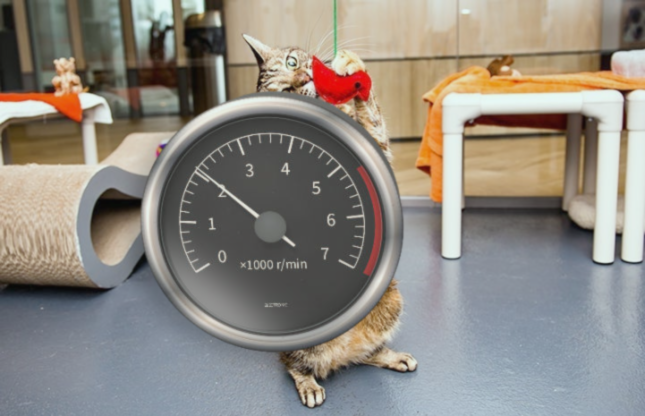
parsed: 2100 rpm
